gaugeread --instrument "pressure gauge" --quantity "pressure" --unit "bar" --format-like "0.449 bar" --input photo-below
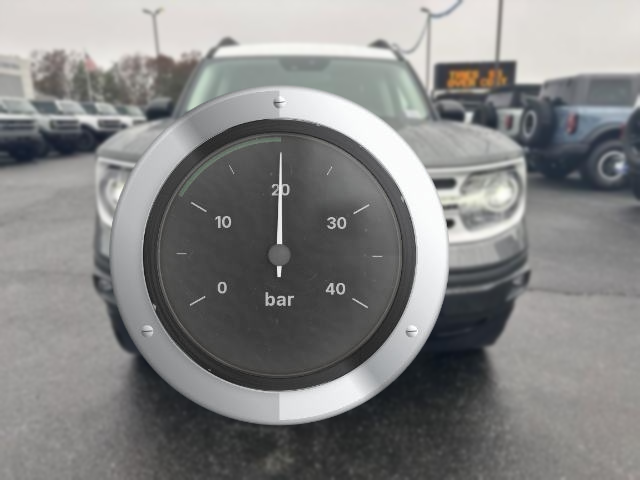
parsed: 20 bar
